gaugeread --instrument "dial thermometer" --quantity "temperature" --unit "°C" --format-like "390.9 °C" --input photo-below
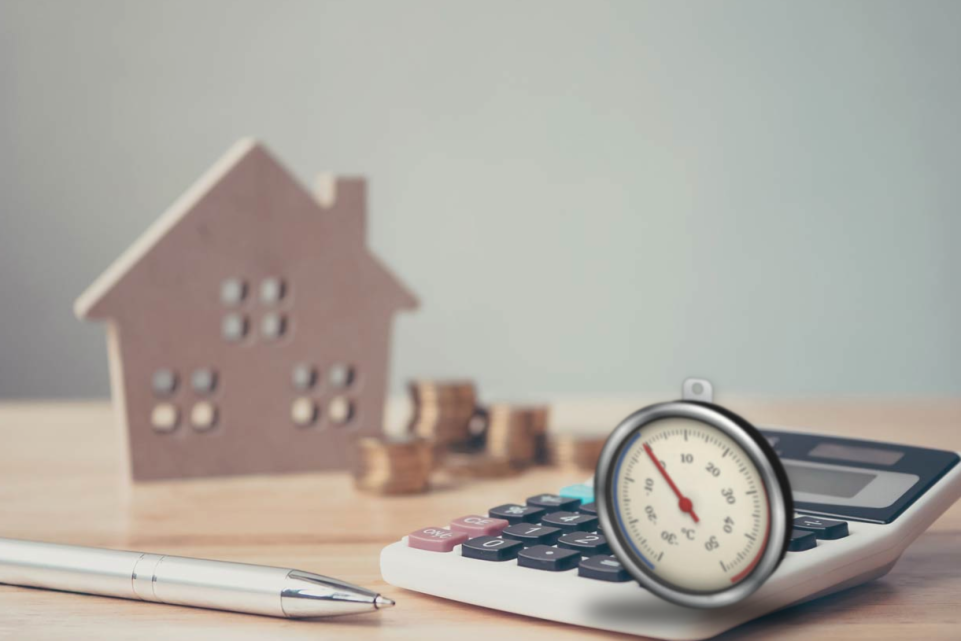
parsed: 0 °C
